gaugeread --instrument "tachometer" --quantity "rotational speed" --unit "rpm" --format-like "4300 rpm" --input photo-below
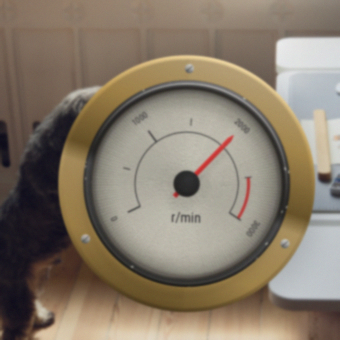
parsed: 2000 rpm
